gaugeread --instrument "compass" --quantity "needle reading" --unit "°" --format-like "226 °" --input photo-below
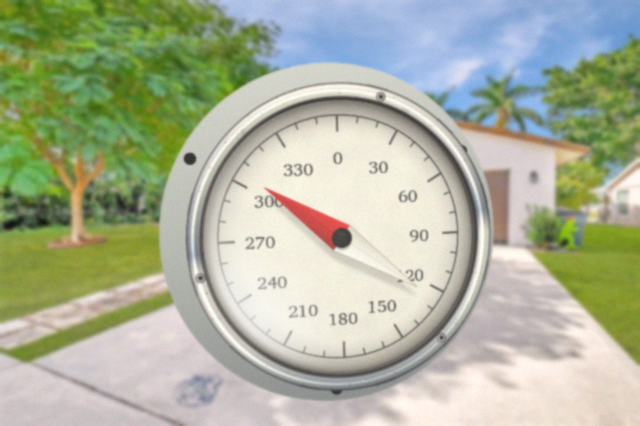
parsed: 305 °
